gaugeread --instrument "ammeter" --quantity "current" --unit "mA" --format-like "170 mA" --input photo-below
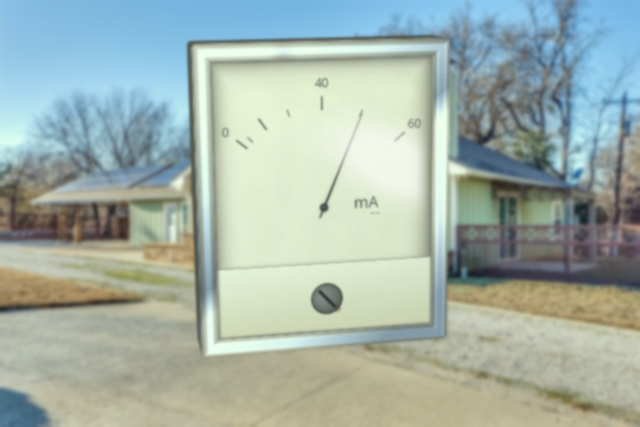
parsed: 50 mA
